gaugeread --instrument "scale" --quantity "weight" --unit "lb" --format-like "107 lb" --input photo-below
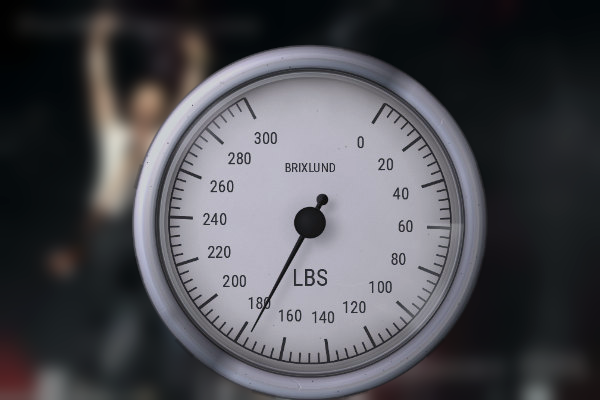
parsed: 176 lb
